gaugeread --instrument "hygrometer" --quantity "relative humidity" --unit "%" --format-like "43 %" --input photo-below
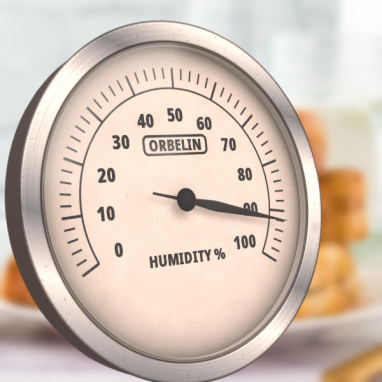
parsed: 92 %
